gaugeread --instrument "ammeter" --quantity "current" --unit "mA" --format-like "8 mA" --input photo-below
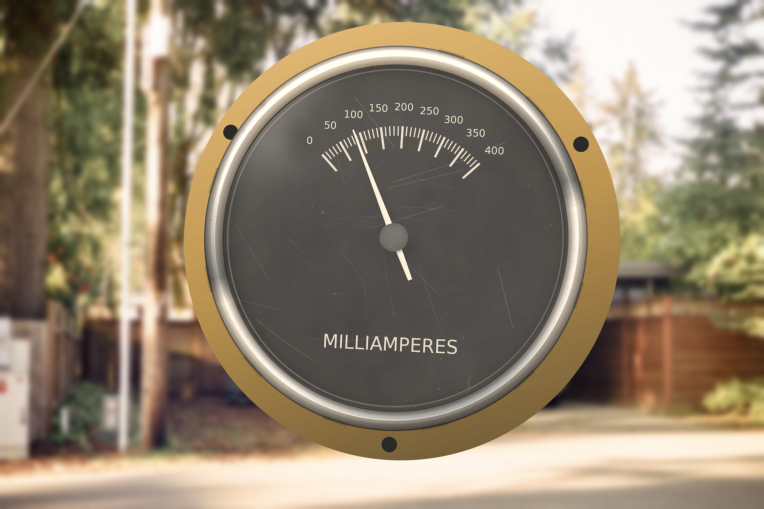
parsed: 90 mA
